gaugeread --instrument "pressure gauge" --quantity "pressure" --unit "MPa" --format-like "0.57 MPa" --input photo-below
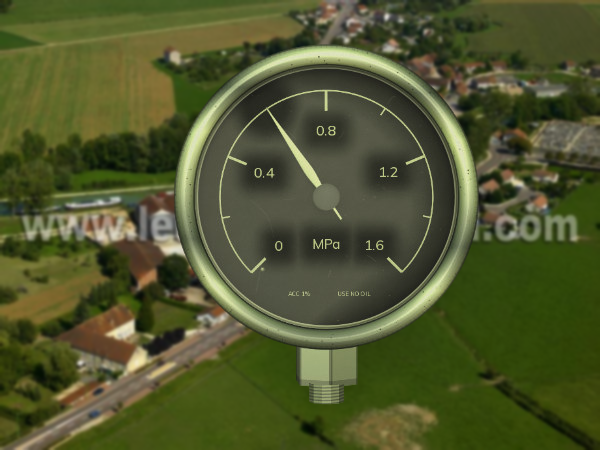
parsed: 0.6 MPa
